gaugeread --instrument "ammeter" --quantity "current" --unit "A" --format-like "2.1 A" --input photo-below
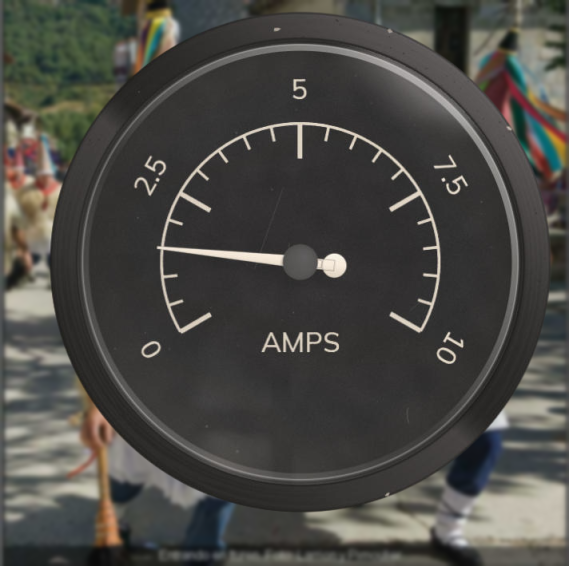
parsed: 1.5 A
